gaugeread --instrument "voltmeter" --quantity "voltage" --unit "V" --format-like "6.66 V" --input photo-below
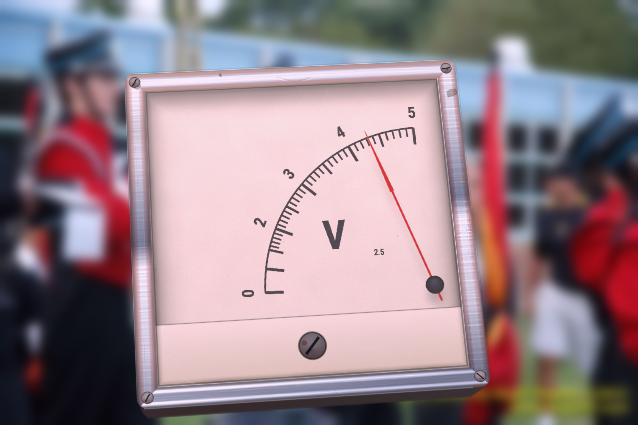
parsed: 4.3 V
